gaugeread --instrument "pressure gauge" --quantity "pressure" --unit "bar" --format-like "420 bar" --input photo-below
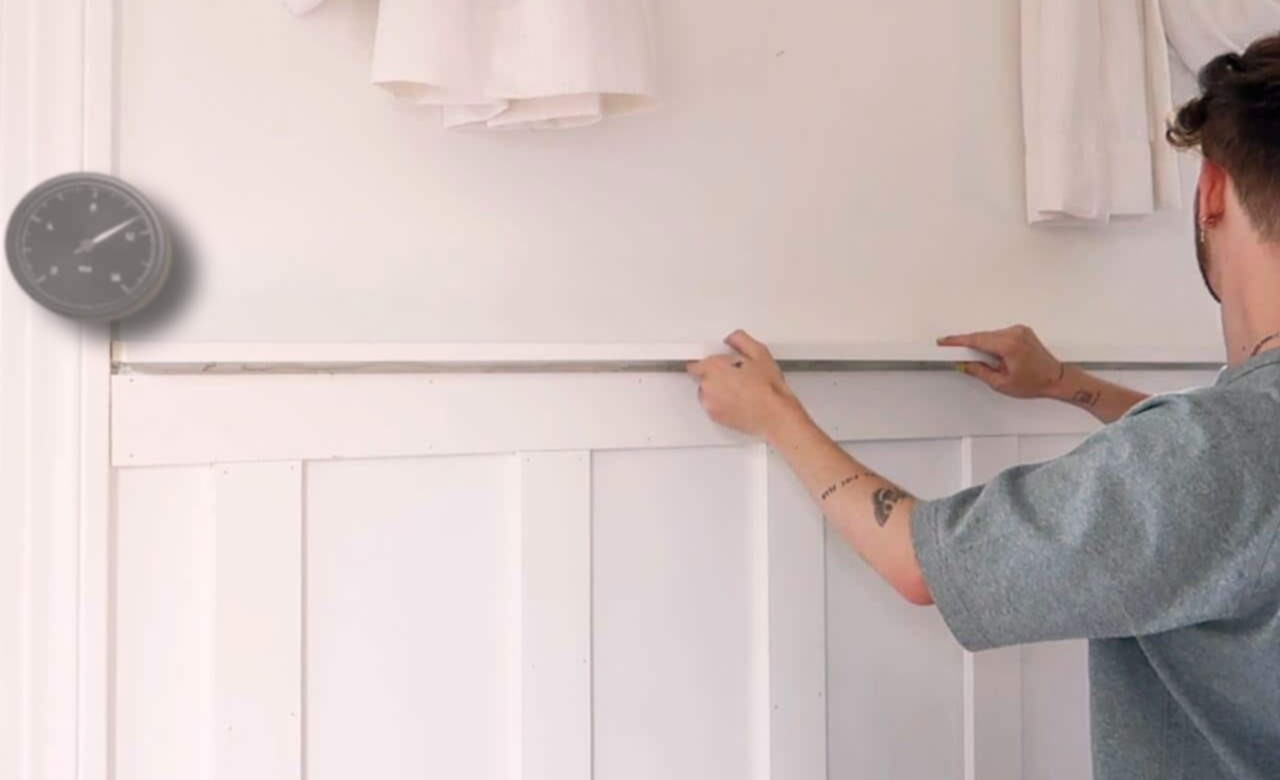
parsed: 11 bar
